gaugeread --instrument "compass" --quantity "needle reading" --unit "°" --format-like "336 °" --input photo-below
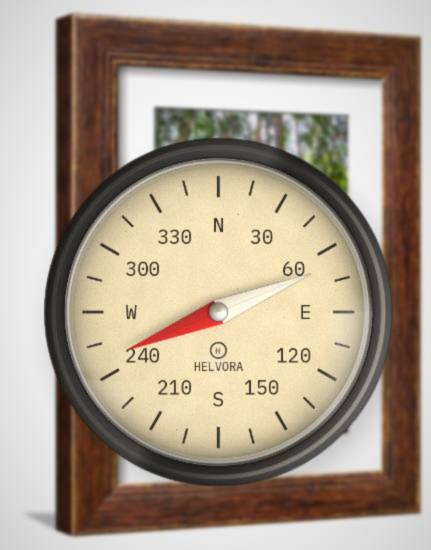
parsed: 247.5 °
